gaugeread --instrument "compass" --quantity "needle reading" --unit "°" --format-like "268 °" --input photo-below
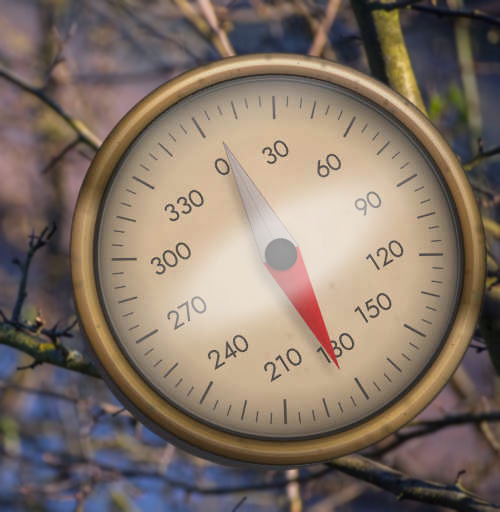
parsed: 185 °
